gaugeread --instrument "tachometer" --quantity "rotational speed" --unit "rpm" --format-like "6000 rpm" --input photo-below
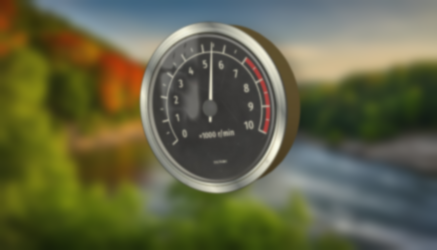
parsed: 5500 rpm
